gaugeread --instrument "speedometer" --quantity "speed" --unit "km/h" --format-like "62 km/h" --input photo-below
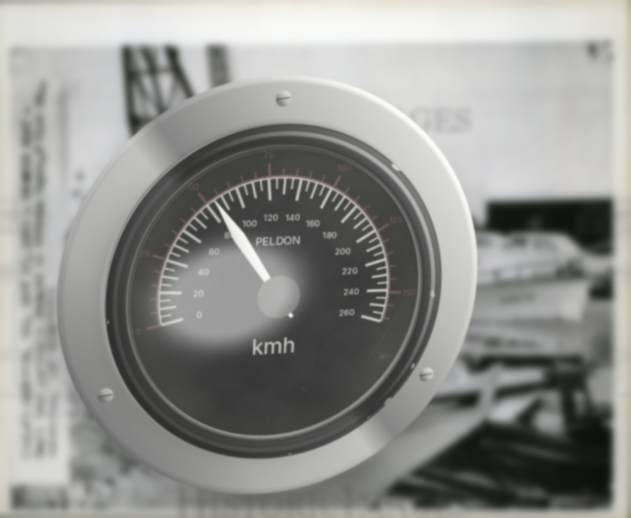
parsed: 85 km/h
